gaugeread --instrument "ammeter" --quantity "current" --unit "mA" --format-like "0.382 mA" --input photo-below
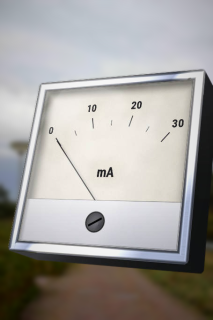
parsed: 0 mA
